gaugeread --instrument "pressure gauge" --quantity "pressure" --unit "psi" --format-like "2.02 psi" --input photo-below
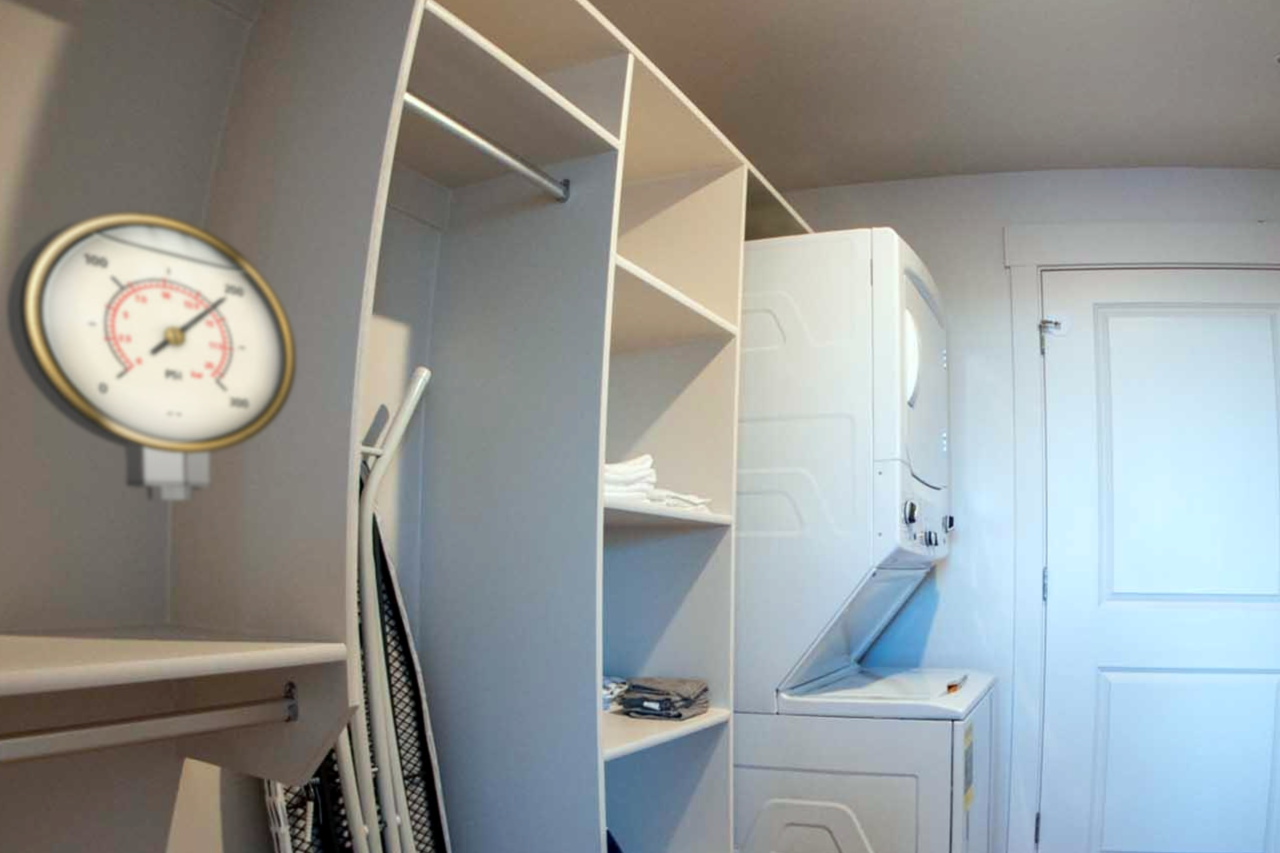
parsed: 200 psi
